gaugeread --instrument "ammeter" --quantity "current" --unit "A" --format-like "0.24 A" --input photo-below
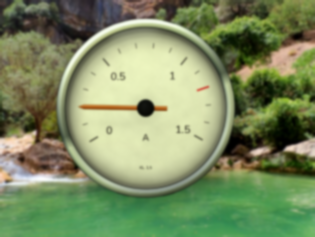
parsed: 0.2 A
